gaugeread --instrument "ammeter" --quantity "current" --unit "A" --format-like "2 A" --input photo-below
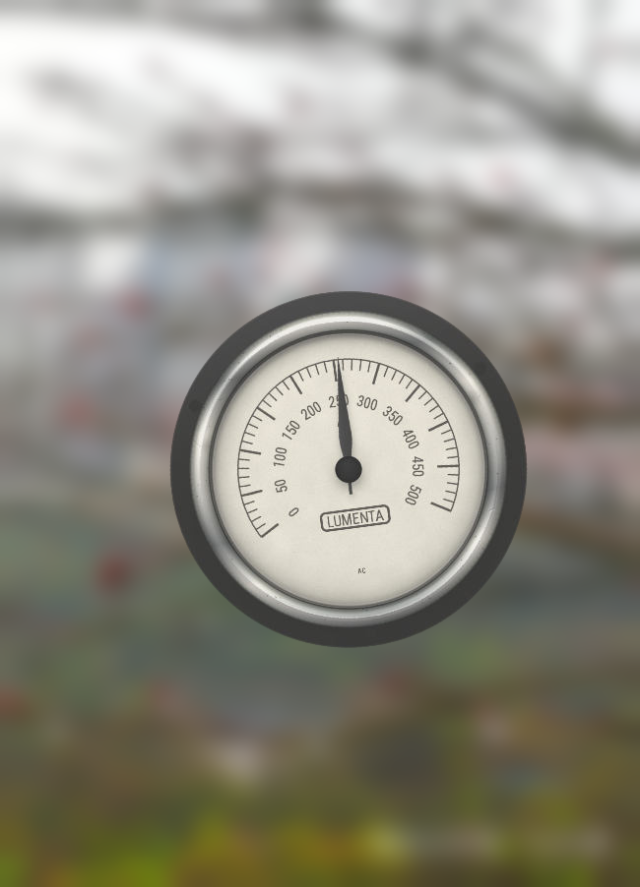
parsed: 255 A
